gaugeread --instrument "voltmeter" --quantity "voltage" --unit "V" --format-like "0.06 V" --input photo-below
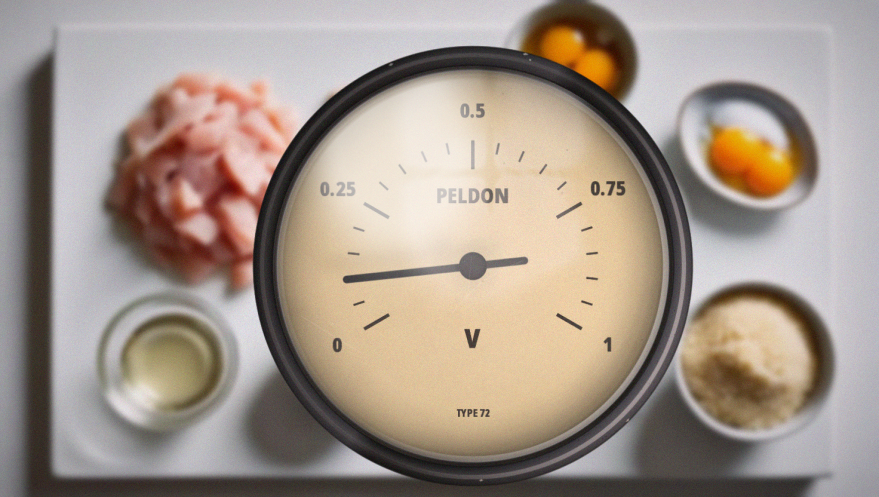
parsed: 0.1 V
